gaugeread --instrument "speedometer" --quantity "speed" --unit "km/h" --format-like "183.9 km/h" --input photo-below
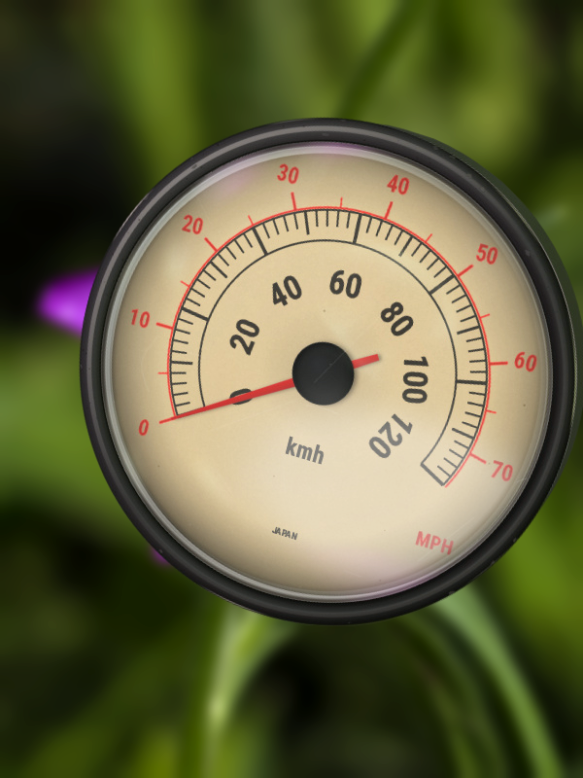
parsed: 0 km/h
